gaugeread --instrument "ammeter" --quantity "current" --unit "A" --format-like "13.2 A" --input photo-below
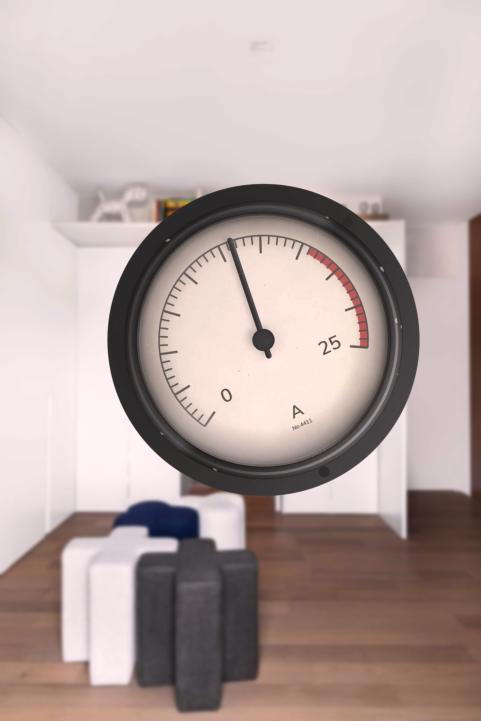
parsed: 13.25 A
